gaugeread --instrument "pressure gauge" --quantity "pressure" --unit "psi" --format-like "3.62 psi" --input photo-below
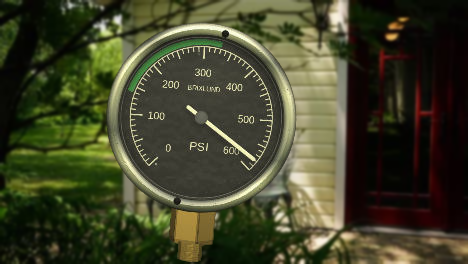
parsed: 580 psi
